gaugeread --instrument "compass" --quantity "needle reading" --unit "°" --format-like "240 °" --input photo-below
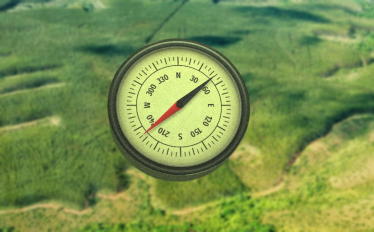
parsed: 230 °
